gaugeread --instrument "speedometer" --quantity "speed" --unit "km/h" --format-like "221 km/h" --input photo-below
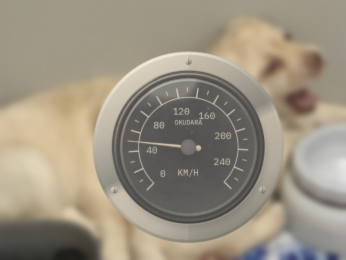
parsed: 50 km/h
